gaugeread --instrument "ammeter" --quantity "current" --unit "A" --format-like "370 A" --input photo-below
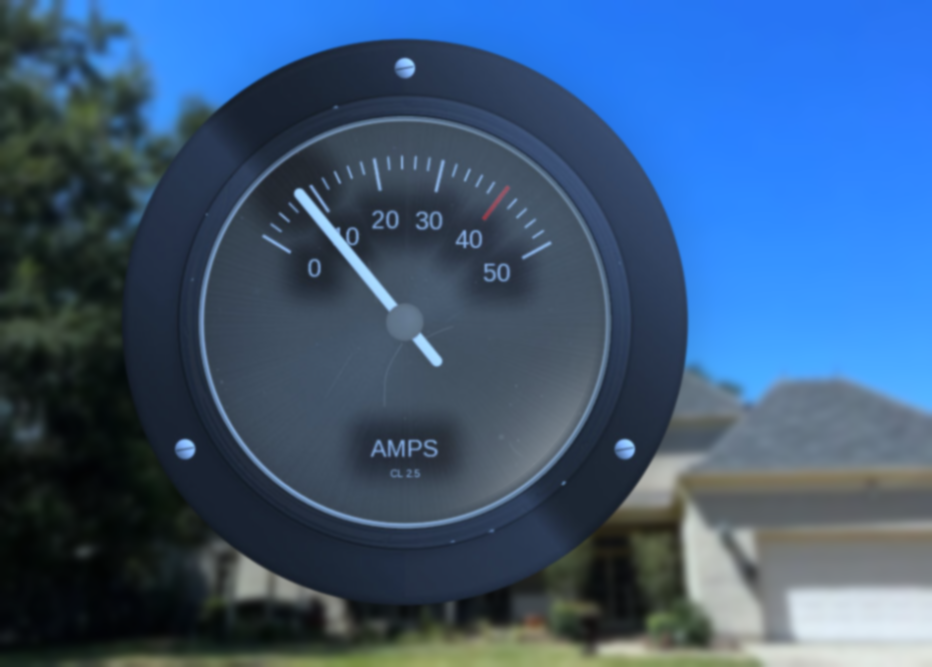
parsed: 8 A
